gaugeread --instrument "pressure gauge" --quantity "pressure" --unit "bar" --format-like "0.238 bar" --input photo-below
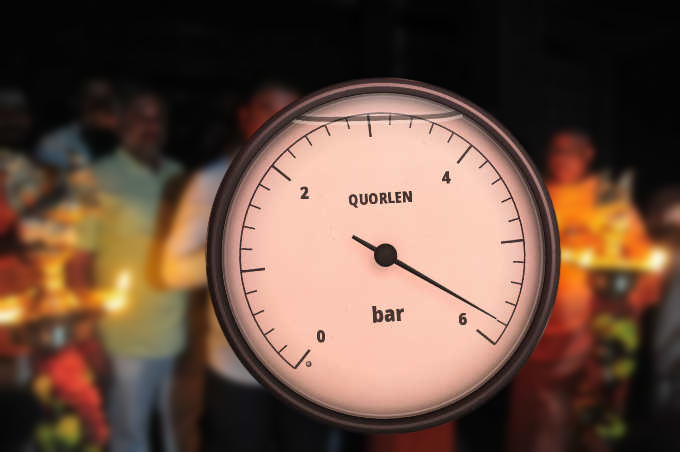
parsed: 5.8 bar
